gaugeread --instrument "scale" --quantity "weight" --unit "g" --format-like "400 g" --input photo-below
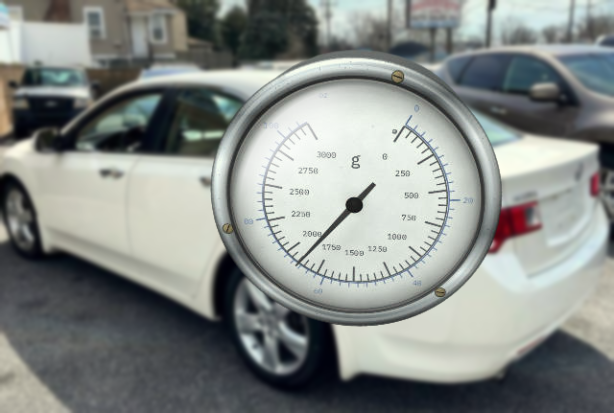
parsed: 1900 g
